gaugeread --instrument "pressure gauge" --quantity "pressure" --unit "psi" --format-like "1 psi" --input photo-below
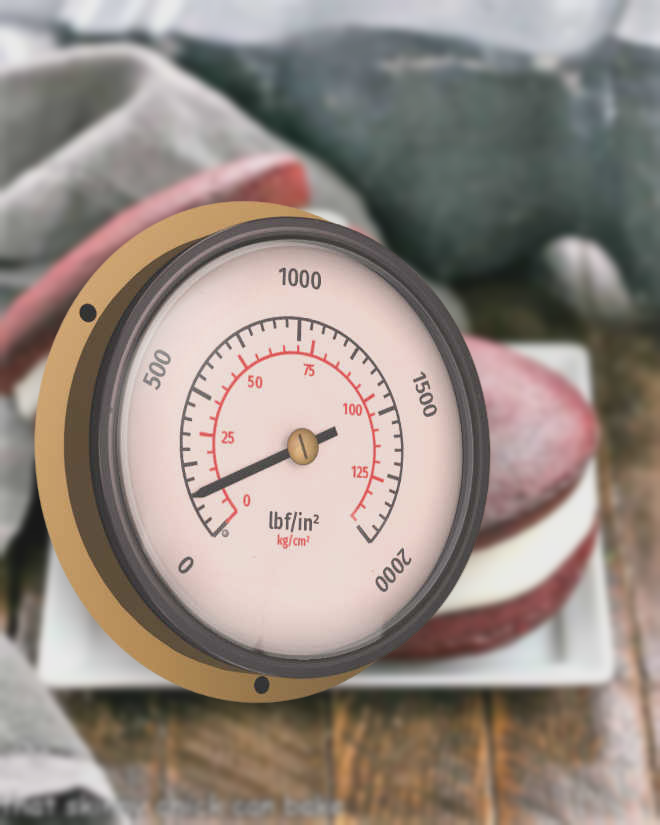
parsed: 150 psi
